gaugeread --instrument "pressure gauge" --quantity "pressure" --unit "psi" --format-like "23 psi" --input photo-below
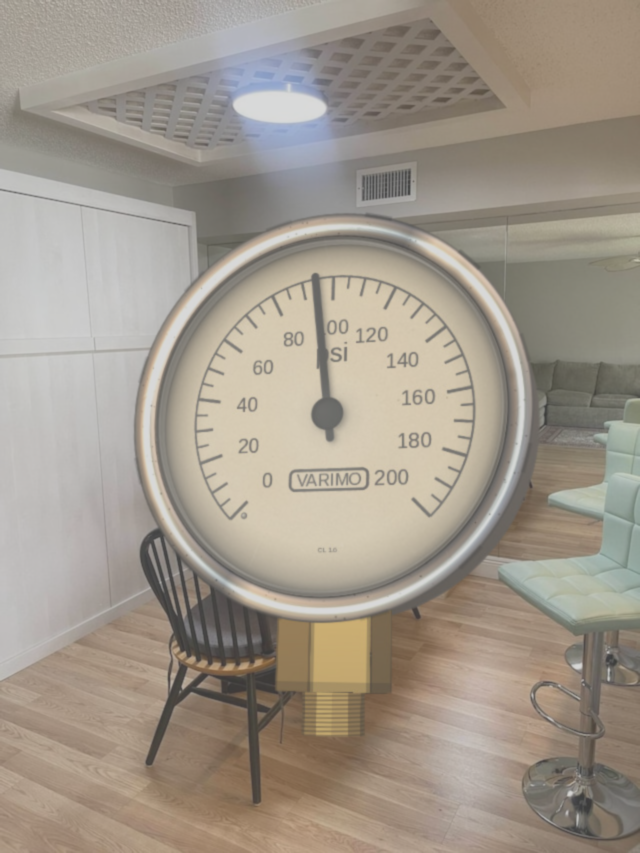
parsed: 95 psi
